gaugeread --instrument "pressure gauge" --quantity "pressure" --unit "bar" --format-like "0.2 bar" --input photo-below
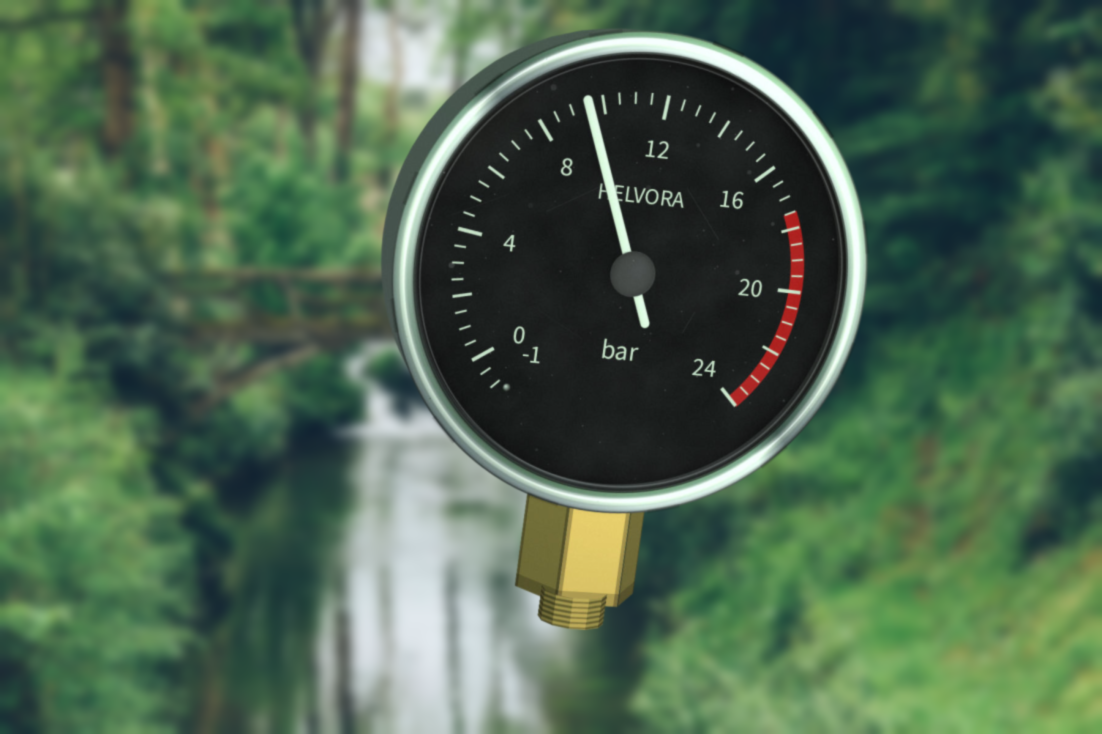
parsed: 9.5 bar
